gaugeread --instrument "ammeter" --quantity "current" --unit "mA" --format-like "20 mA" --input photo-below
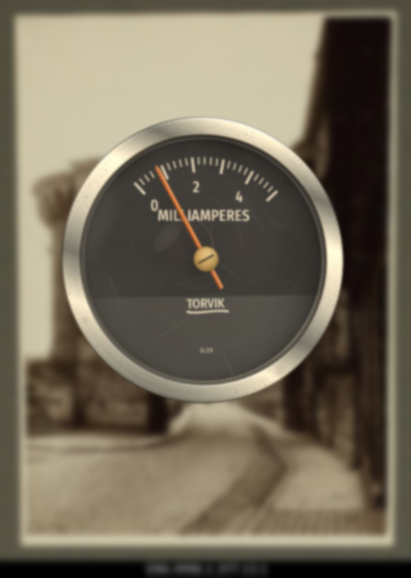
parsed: 0.8 mA
